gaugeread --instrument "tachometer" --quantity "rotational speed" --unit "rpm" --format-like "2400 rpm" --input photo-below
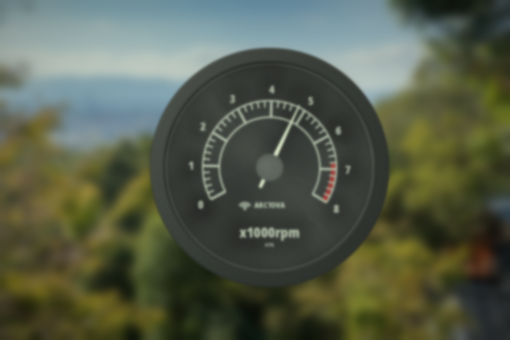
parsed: 4800 rpm
